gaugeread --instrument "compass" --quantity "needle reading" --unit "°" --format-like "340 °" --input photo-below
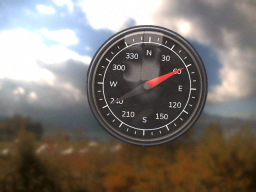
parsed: 60 °
